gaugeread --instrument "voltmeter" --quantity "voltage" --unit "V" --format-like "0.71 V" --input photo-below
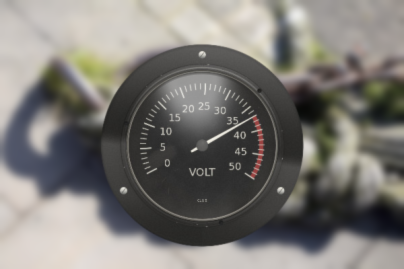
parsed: 37 V
